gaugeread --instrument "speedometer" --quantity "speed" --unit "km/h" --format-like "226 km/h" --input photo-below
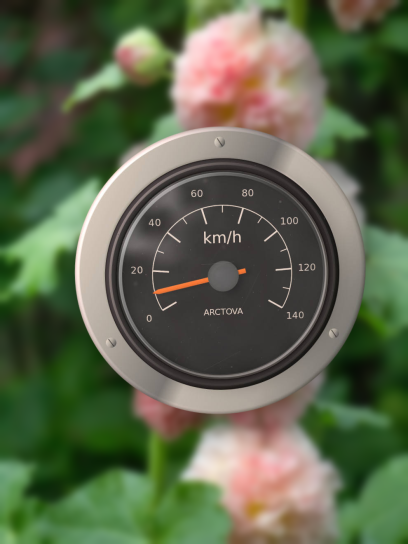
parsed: 10 km/h
